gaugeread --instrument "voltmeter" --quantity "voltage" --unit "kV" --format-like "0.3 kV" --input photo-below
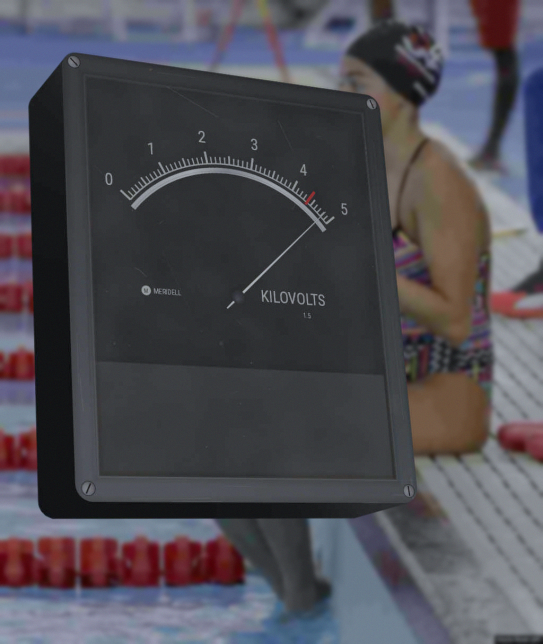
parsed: 4.8 kV
